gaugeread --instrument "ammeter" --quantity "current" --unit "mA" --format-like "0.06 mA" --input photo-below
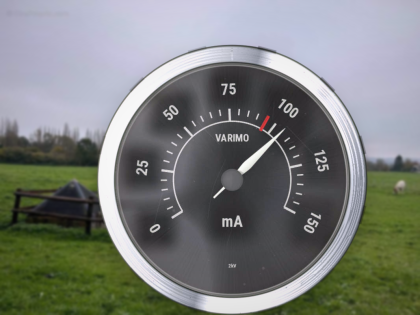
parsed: 105 mA
